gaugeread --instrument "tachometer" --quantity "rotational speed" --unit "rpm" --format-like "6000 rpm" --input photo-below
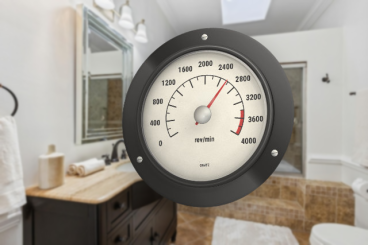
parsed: 2600 rpm
